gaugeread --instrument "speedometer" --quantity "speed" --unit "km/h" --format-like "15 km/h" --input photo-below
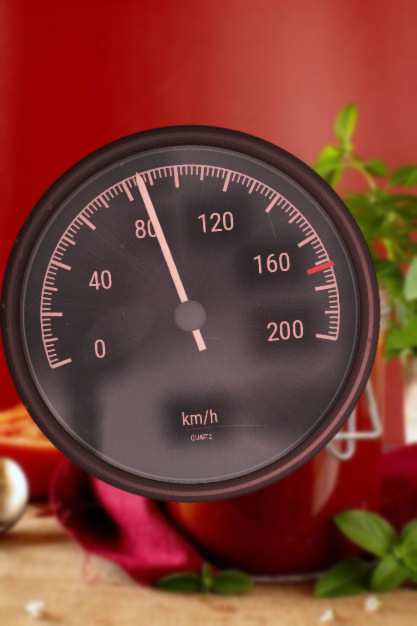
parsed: 86 km/h
